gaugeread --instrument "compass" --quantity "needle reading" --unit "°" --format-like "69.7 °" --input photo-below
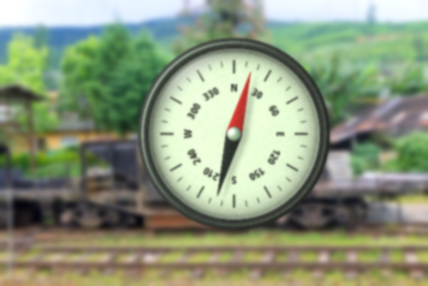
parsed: 15 °
